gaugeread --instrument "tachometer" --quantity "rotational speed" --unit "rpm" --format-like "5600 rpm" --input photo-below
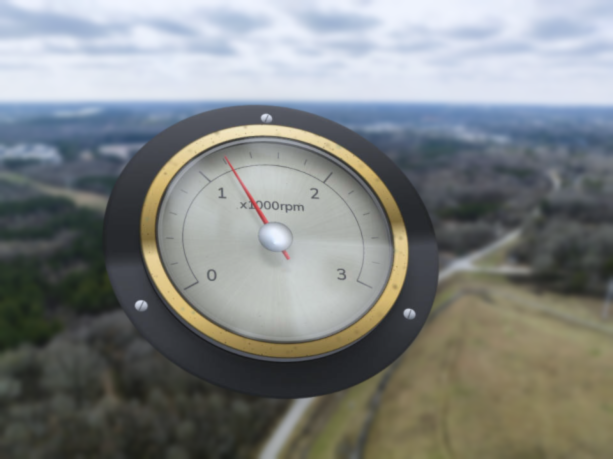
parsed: 1200 rpm
